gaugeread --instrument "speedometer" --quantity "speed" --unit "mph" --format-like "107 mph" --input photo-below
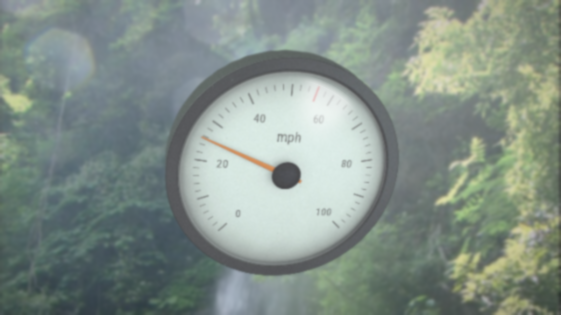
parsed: 26 mph
